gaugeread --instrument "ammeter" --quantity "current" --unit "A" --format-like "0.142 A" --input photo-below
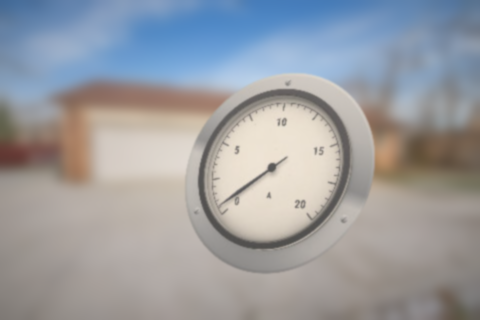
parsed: 0.5 A
